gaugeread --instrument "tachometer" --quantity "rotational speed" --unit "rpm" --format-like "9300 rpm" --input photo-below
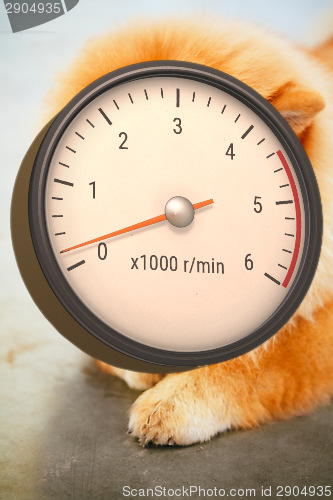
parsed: 200 rpm
